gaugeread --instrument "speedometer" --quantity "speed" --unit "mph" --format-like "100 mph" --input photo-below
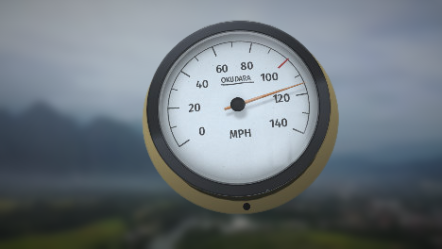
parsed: 115 mph
